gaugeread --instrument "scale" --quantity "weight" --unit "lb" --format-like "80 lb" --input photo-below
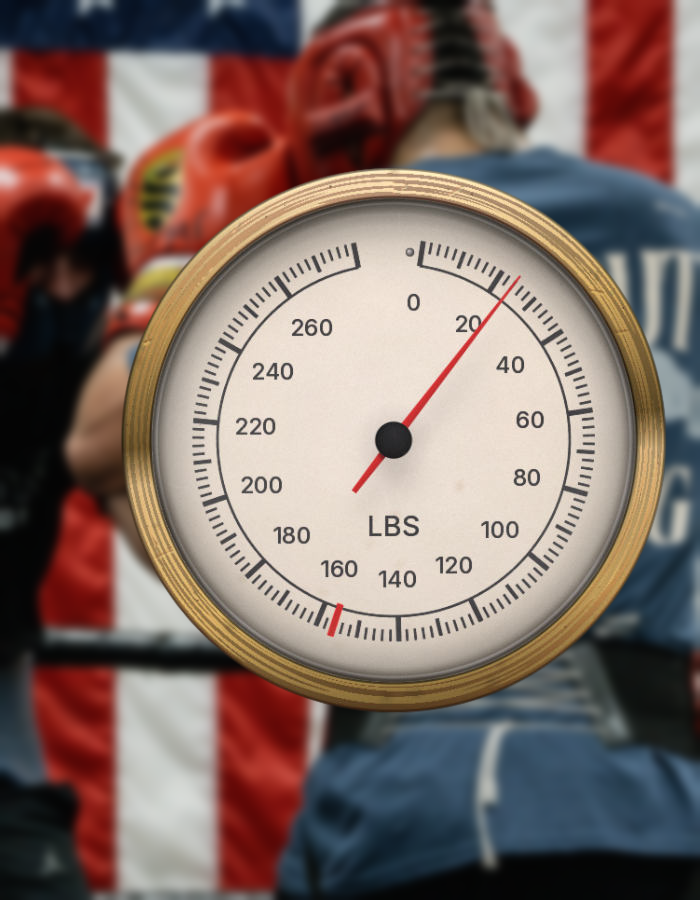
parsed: 24 lb
